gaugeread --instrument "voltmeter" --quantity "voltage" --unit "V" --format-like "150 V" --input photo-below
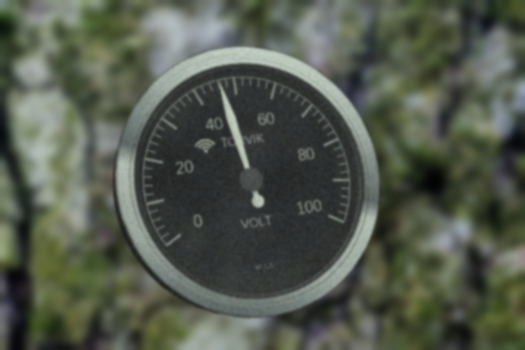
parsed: 46 V
